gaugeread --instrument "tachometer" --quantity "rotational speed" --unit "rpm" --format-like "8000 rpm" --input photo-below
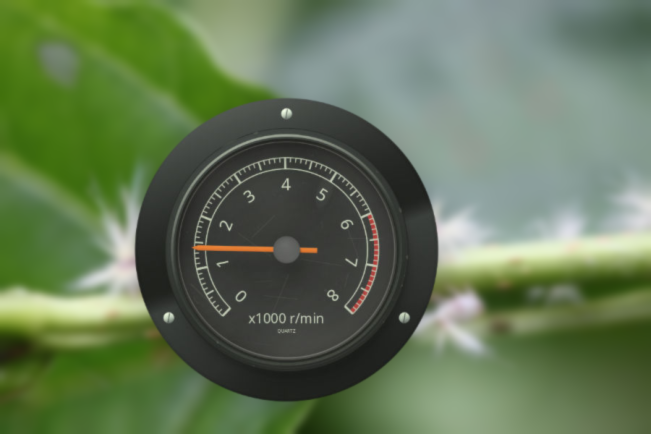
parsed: 1400 rpm
